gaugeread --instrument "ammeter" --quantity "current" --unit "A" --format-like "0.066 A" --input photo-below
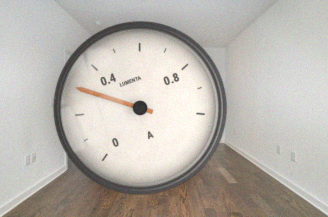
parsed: 0.3 A
